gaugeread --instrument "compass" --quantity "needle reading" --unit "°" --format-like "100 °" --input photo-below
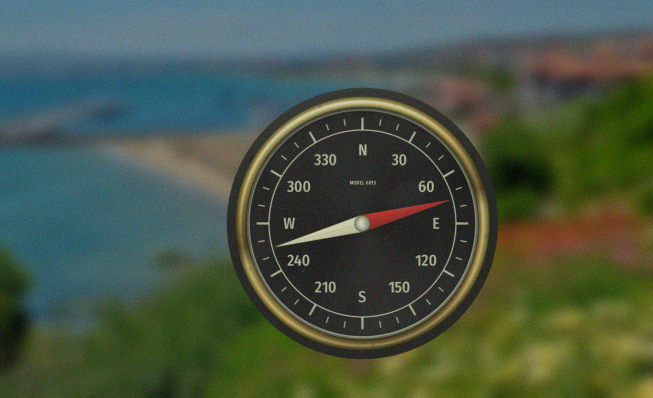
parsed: 75 °
